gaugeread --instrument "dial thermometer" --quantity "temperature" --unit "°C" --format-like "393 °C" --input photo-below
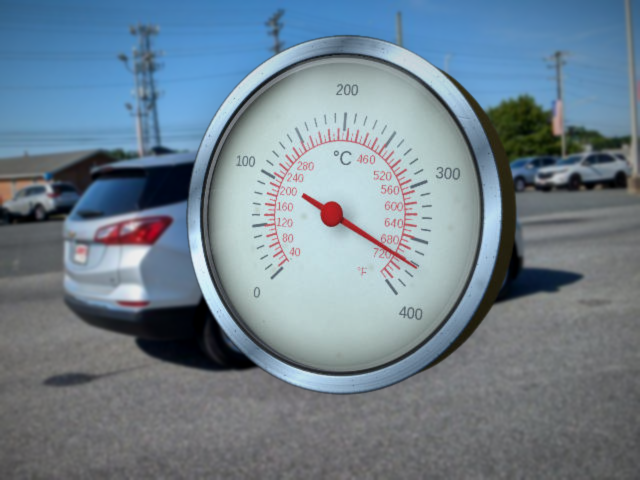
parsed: 370 °C
